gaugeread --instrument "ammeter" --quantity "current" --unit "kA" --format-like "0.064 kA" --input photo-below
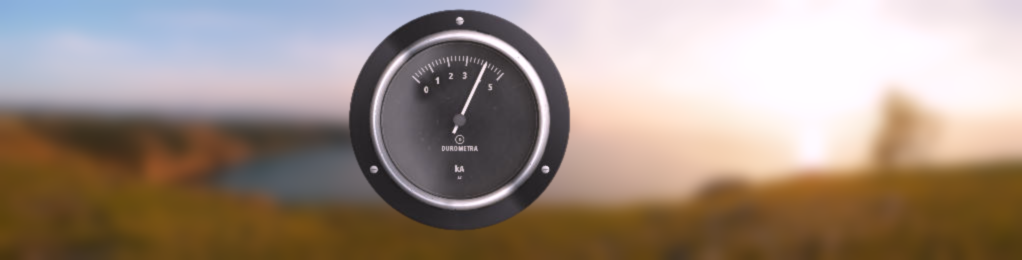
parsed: 4 kA
